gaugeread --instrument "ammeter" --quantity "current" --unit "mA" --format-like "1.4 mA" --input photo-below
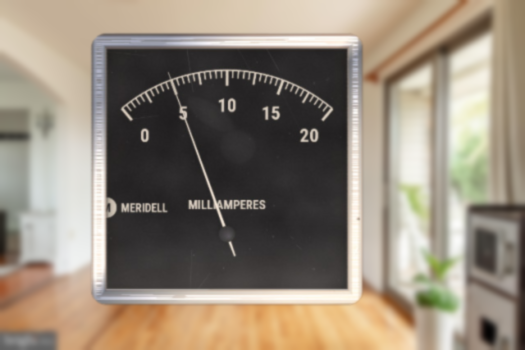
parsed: 5 mA
